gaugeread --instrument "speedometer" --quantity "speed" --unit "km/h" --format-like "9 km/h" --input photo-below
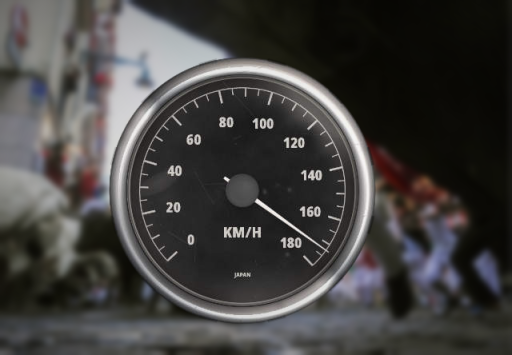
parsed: 172.5 km/h
